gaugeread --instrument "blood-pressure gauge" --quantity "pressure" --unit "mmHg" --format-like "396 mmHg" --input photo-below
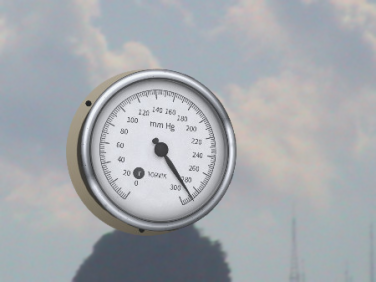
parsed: 290 mmHg
